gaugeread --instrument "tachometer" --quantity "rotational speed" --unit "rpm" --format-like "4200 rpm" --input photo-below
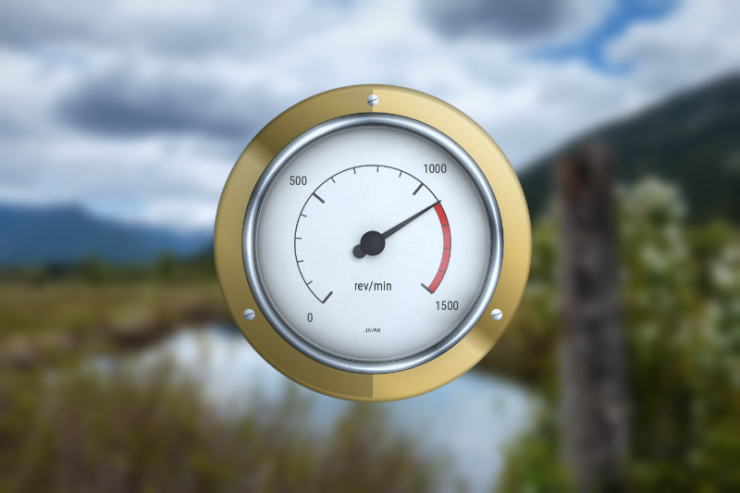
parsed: 1100 rpm
